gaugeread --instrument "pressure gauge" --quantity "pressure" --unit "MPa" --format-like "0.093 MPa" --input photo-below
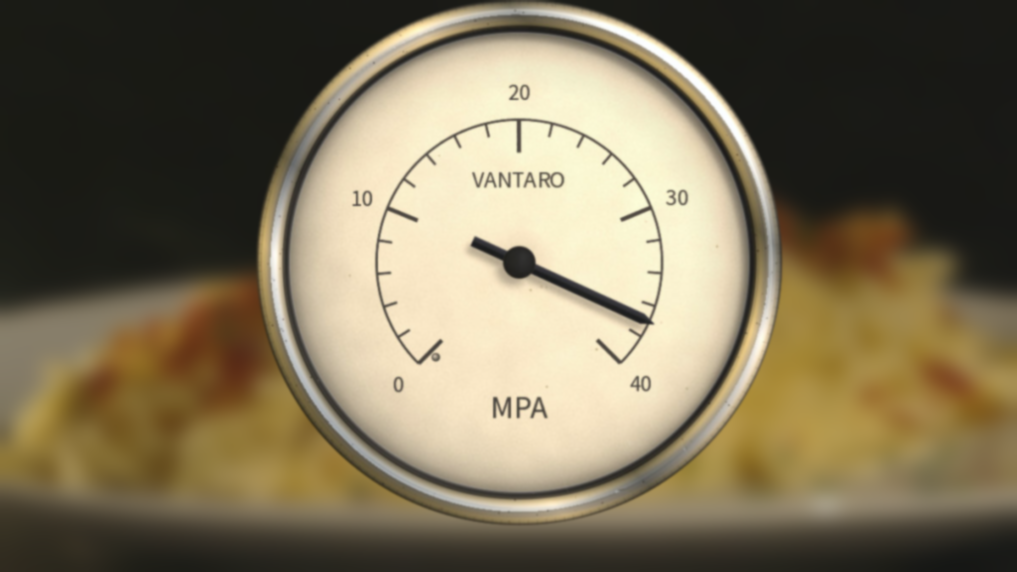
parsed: 37 MPa
